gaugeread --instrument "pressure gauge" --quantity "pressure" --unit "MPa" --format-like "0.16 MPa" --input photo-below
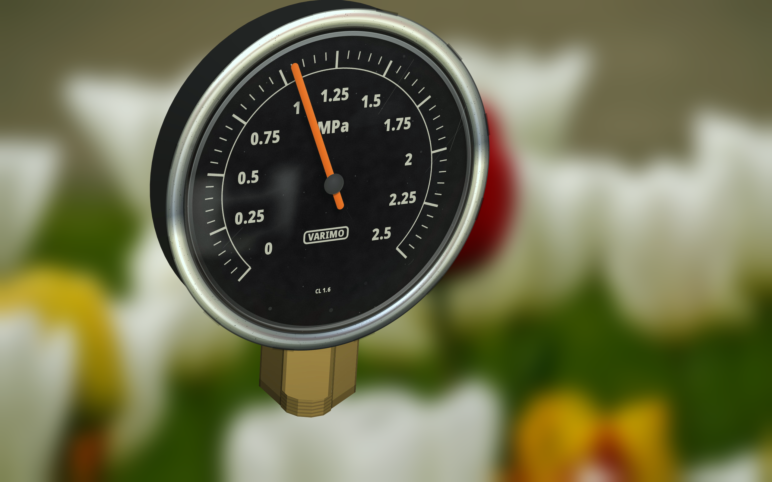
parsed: 1.05 MPa
